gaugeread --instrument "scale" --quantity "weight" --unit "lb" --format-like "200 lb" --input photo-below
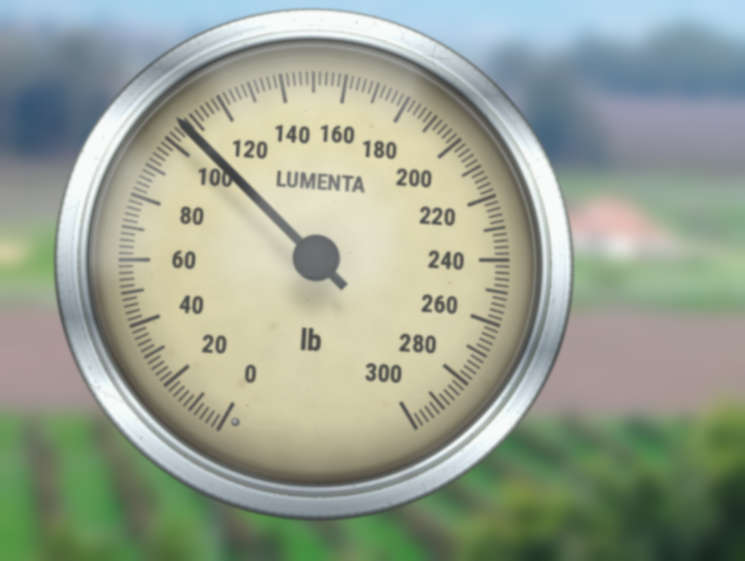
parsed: 106 lb
